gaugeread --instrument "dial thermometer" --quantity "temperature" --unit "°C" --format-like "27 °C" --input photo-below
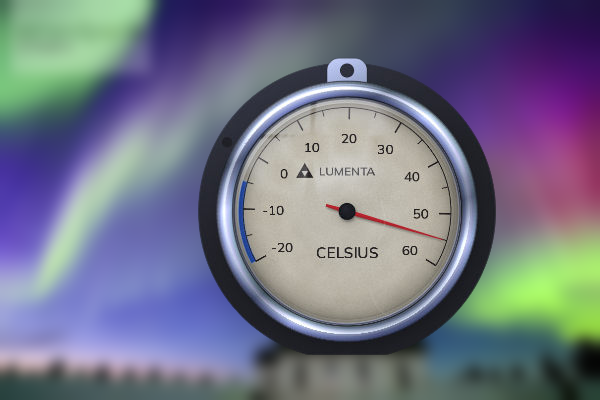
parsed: 55 °C
